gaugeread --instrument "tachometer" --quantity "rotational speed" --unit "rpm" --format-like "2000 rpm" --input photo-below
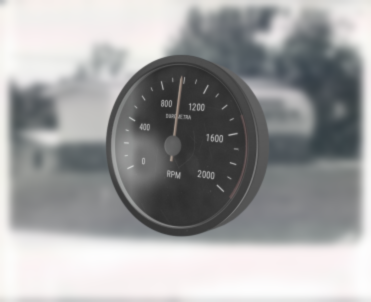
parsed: 1000 rpm
